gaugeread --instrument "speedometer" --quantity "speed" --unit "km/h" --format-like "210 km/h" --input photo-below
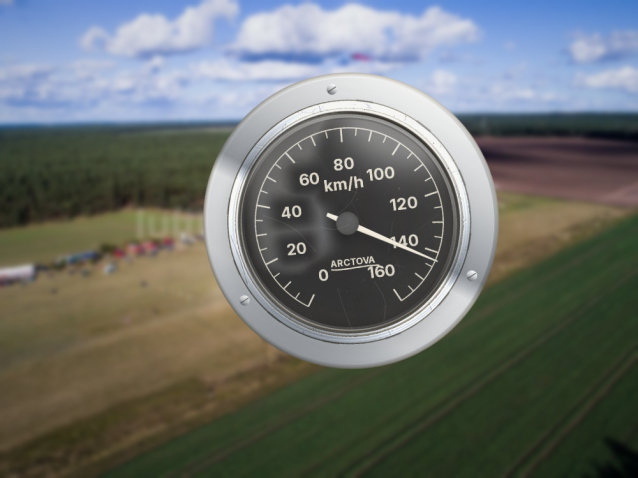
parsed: 142.5 km/h
